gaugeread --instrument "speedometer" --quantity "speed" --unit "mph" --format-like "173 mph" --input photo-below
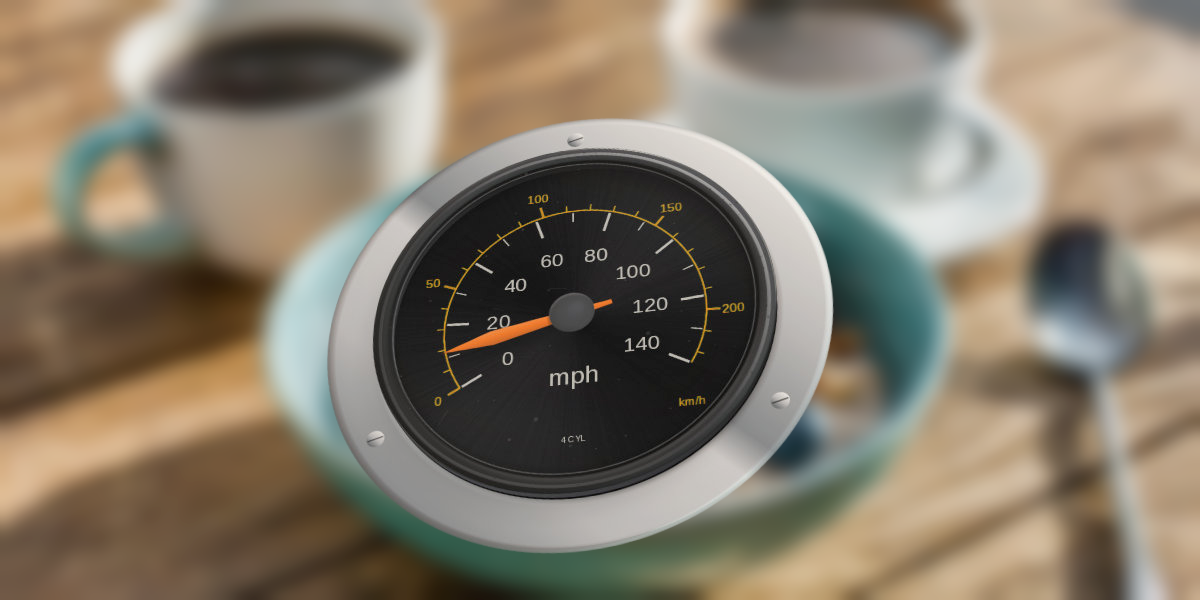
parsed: 10 mph
